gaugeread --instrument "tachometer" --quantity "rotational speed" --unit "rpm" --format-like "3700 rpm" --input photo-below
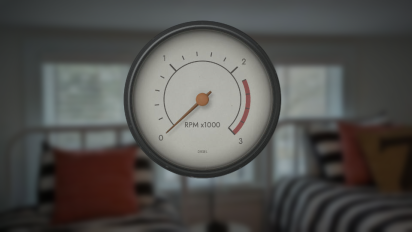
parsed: 0 rpm
